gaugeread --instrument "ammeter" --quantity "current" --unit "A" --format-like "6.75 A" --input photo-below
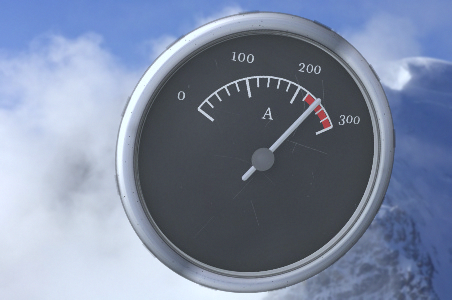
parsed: 240 A
